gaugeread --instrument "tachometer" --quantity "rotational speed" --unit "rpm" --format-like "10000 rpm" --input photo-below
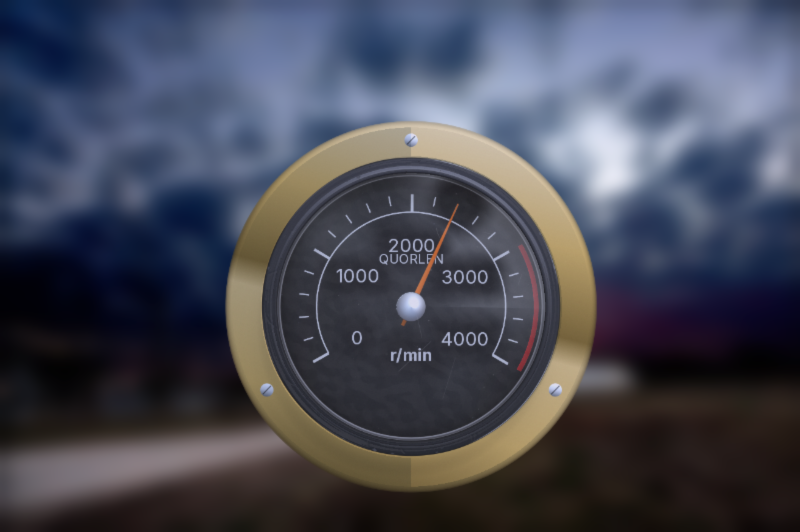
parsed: 2400 rpm
